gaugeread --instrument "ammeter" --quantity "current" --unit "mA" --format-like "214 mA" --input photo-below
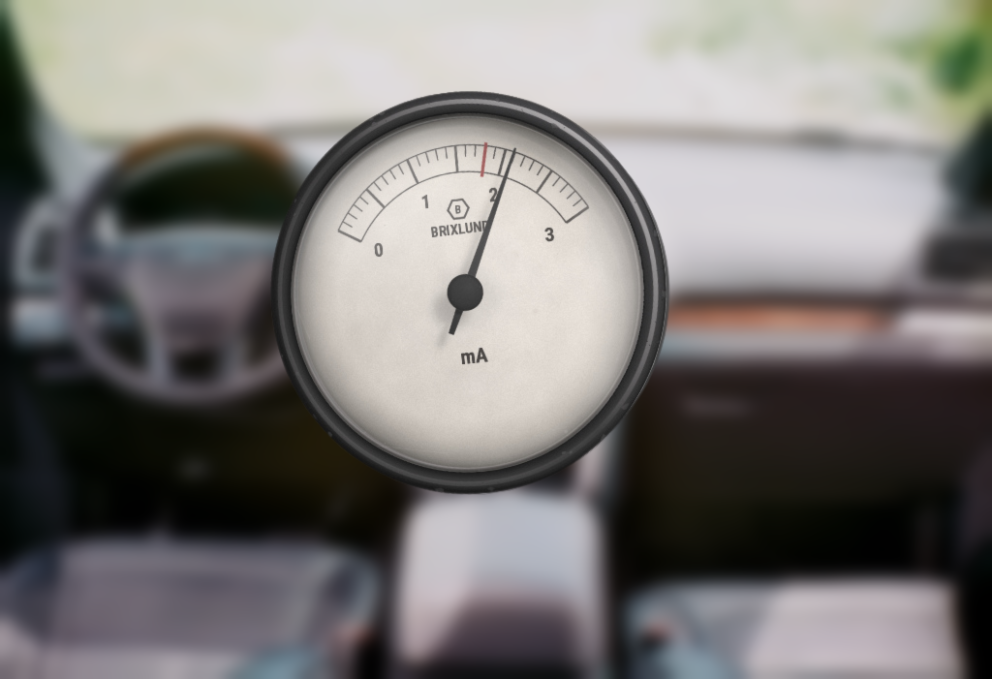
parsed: 2.1 mA
